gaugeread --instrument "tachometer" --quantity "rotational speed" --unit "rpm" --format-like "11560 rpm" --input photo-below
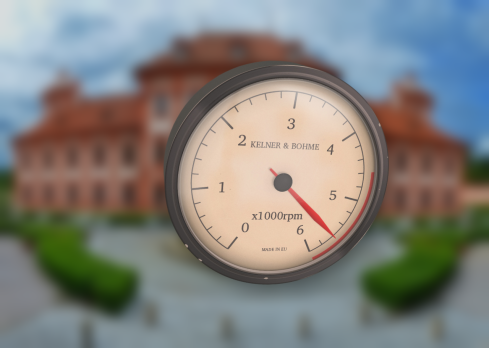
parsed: 5600 rpm
